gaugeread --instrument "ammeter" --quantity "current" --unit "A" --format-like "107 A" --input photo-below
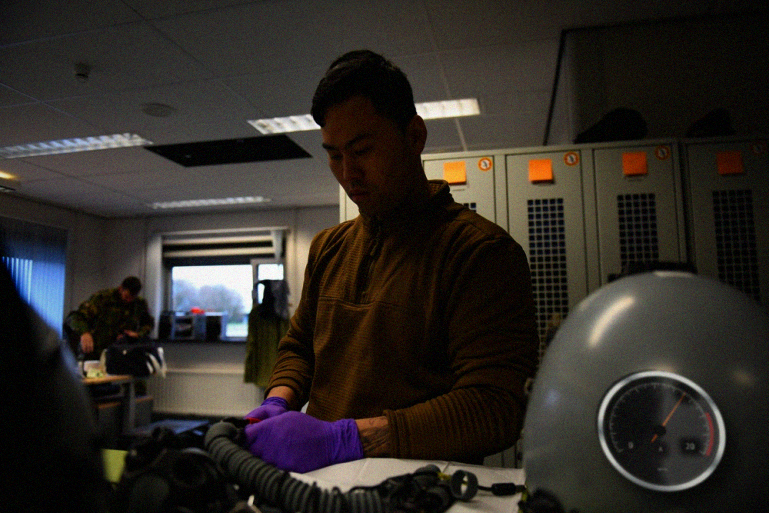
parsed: 13 A
